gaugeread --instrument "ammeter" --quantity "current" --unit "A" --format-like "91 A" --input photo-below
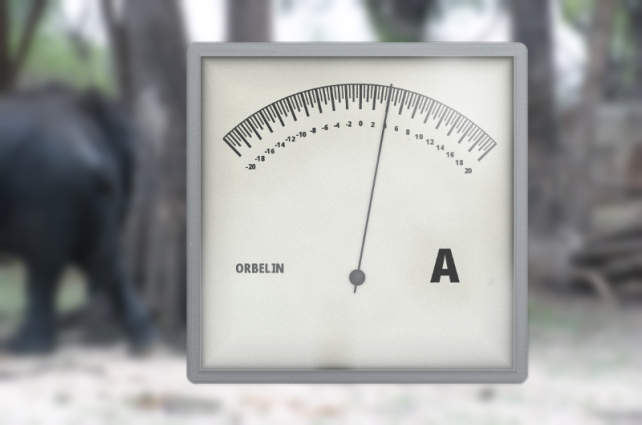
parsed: 4 A
